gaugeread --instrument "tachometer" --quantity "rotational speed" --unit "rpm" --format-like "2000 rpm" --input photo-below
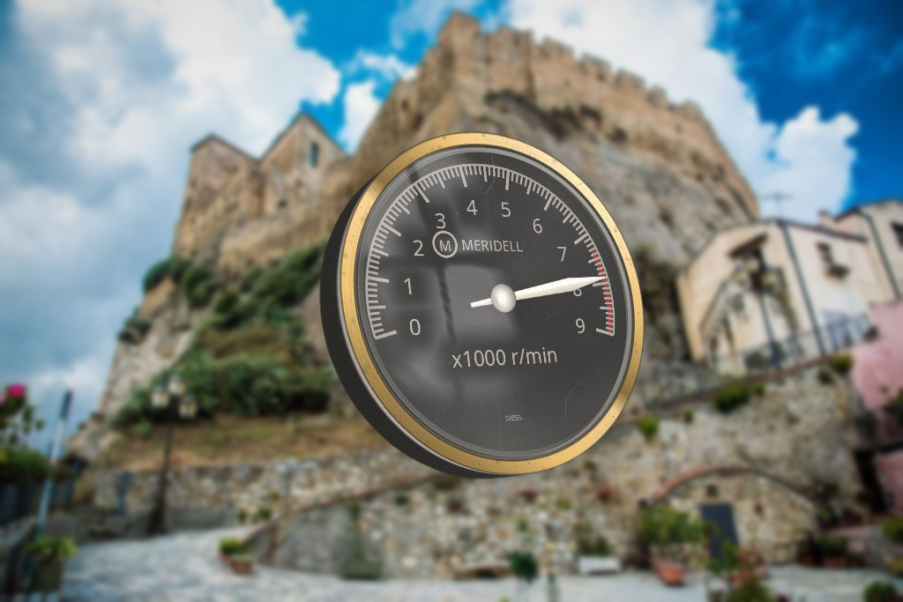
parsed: 7900 rpm
